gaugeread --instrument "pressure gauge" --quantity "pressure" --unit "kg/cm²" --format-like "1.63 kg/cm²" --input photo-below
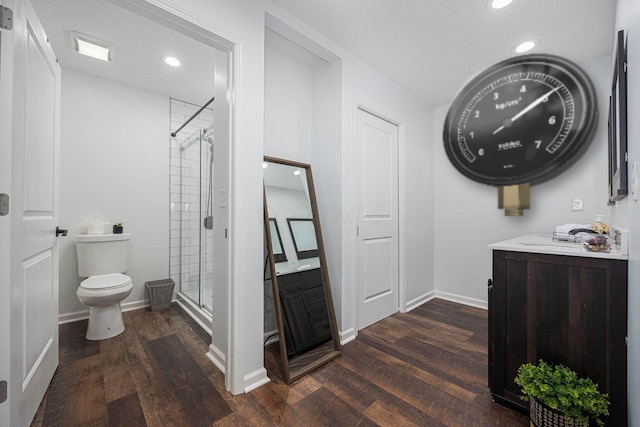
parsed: 5 kg/cm²
